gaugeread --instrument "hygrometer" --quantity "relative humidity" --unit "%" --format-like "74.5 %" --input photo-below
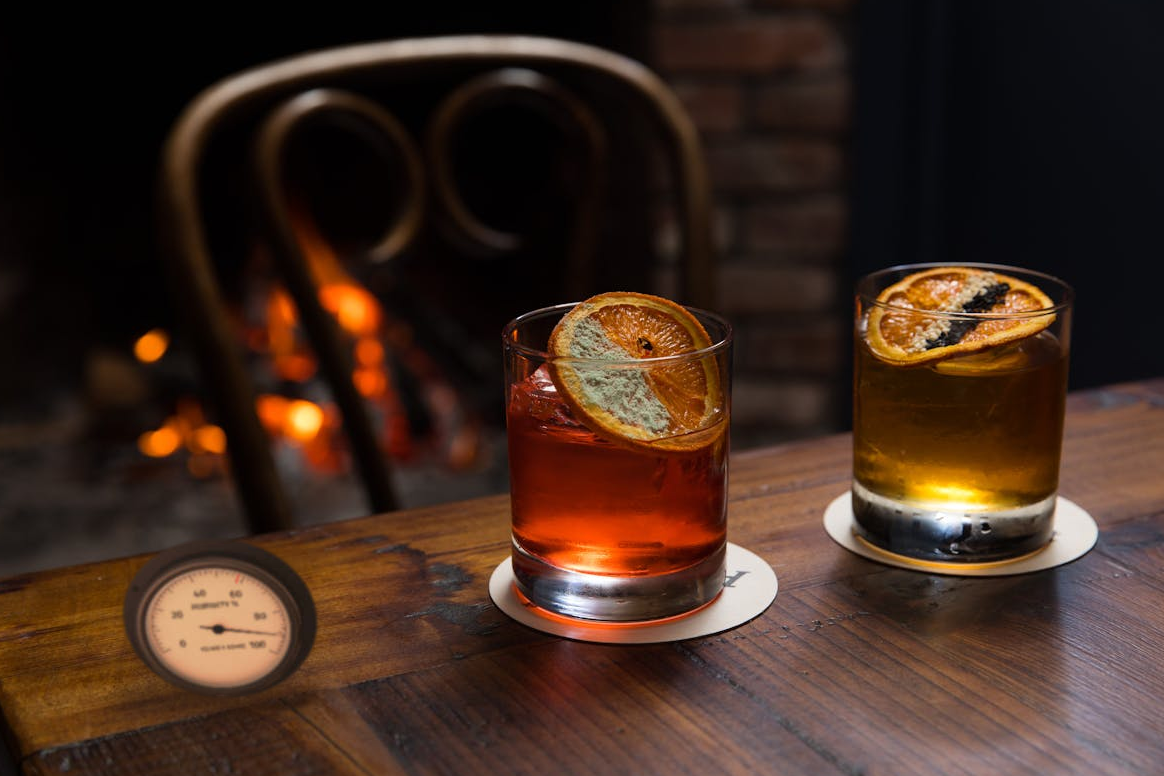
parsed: 90 %
